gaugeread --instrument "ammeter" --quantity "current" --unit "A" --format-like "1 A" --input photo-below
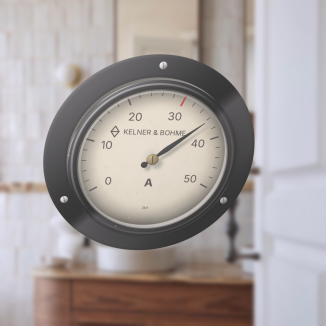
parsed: 36 A
